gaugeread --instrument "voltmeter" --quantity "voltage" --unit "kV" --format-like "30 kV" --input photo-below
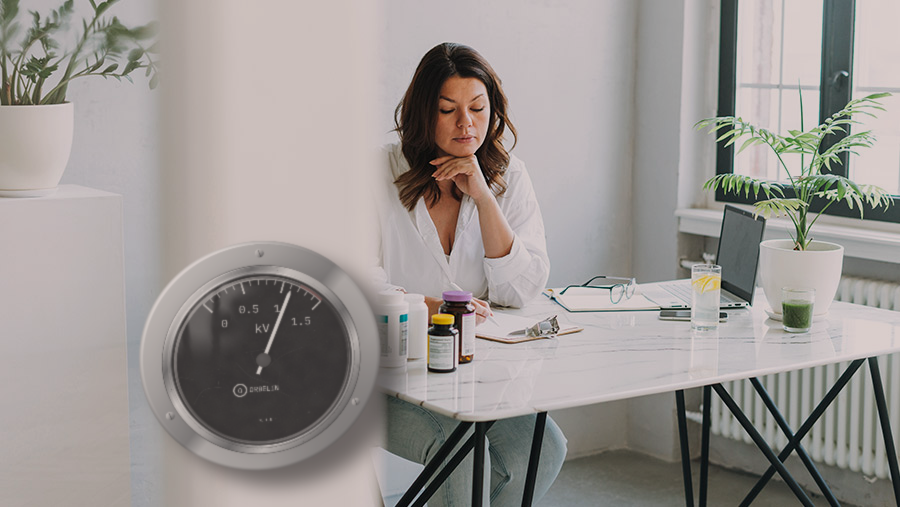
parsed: 1.1 kV
